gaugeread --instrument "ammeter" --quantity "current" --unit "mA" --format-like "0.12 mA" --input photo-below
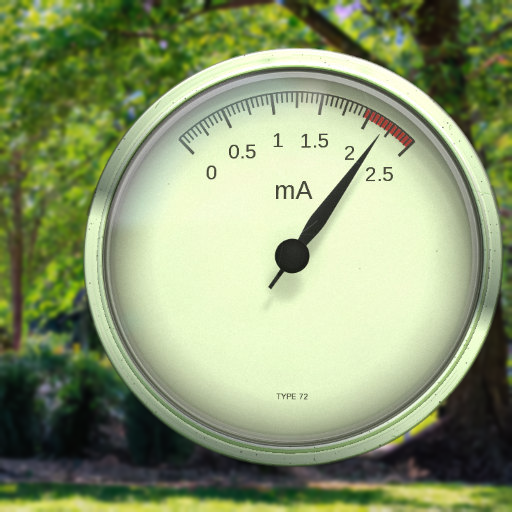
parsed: 2.2 mA
